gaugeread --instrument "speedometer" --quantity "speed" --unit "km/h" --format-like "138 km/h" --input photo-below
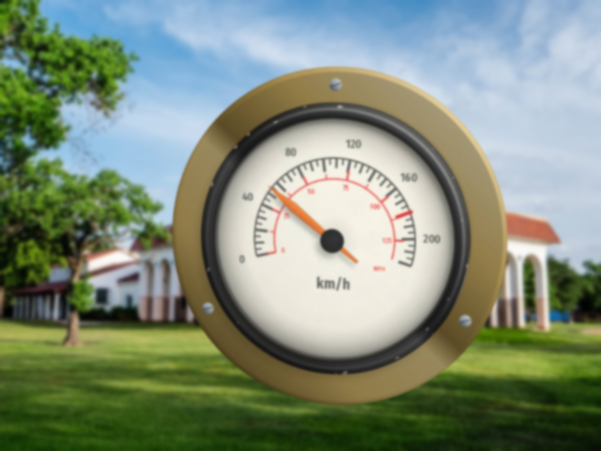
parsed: 55 km/h
